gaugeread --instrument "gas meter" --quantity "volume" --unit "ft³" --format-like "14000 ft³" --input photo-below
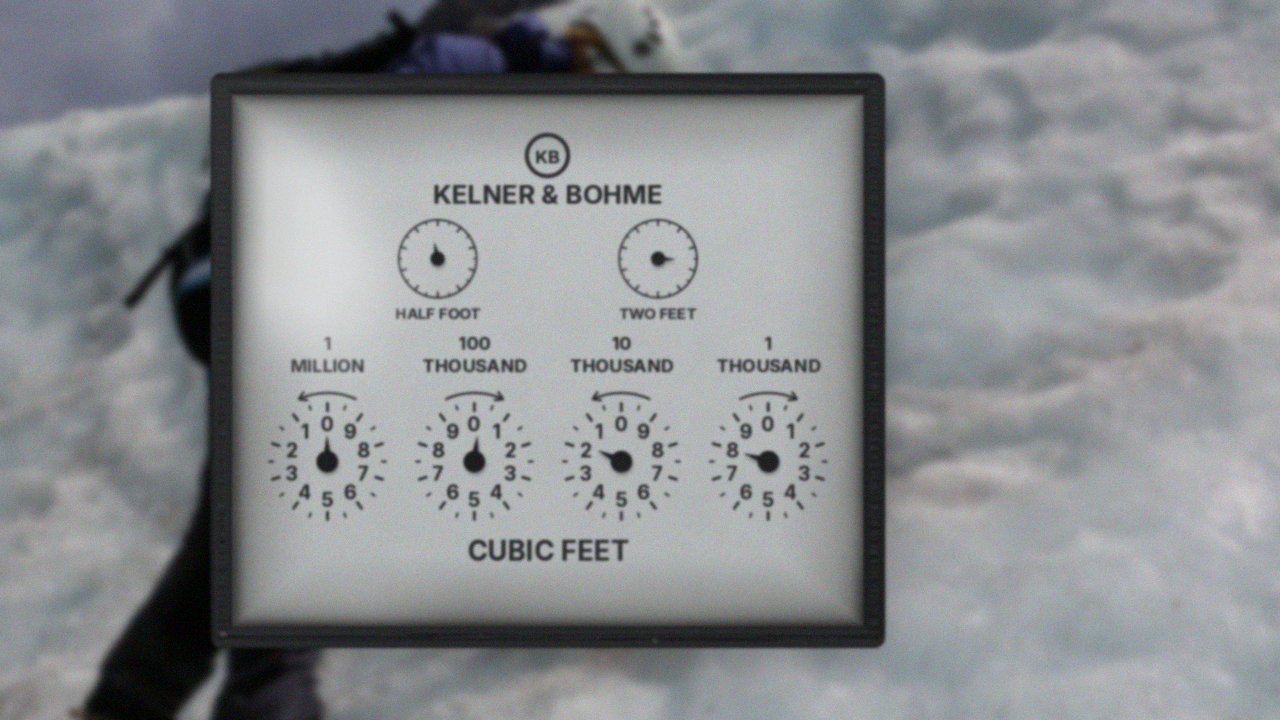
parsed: 1800 ft³
